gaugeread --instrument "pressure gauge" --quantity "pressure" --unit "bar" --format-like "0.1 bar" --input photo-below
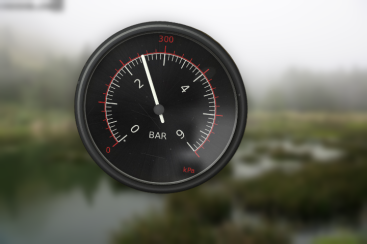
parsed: 2.5 bar
